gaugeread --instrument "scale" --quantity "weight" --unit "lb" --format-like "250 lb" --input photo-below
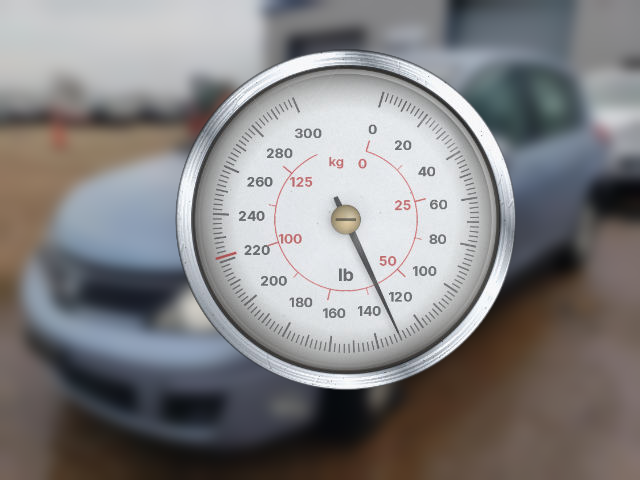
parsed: 130 lb
